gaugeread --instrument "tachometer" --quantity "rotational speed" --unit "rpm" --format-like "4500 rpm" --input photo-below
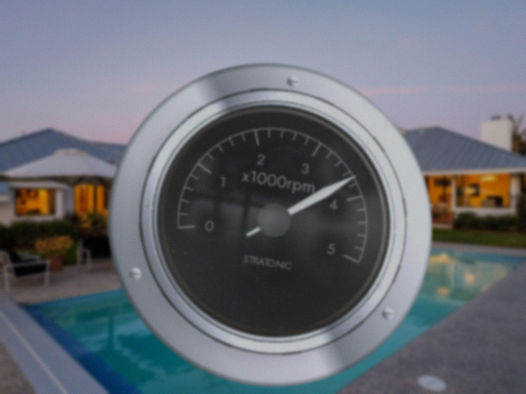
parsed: 3700 rpm
